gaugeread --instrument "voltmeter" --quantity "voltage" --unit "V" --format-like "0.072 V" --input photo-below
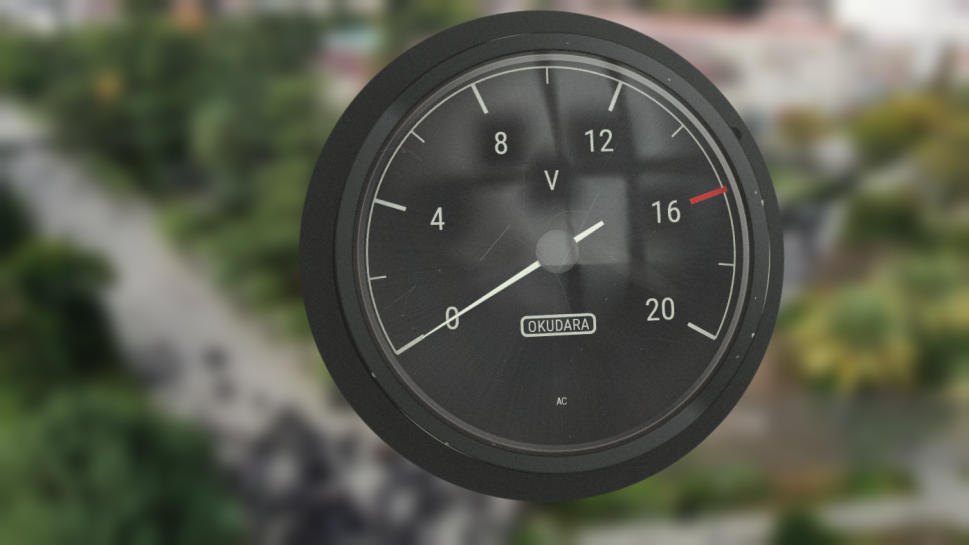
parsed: 0 V
